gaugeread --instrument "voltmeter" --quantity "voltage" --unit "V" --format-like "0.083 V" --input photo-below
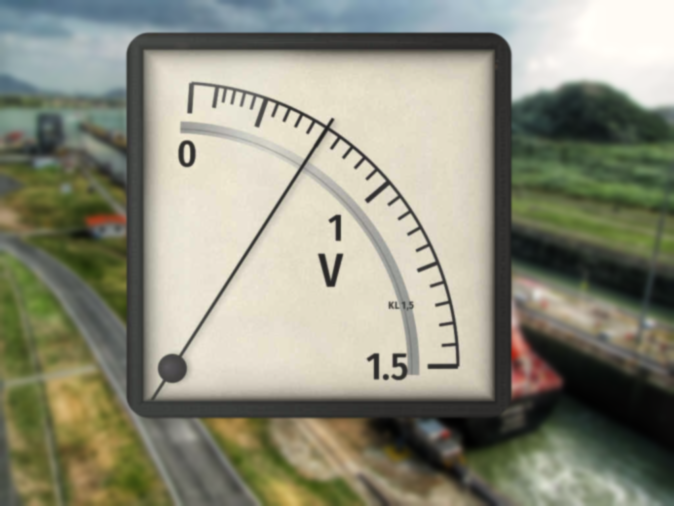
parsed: 0.75 V
